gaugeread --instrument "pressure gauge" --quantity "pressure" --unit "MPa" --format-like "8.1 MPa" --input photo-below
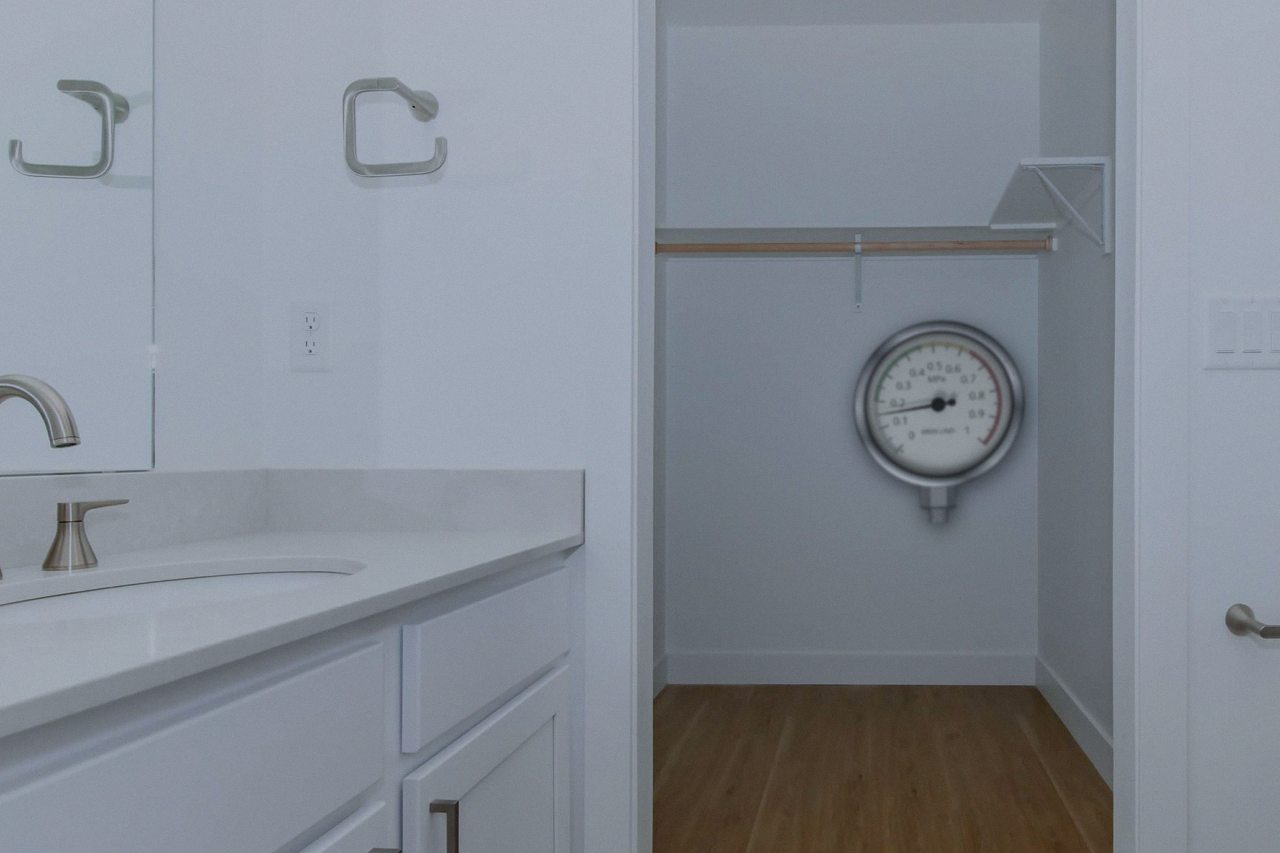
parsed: 0.15 MPa
